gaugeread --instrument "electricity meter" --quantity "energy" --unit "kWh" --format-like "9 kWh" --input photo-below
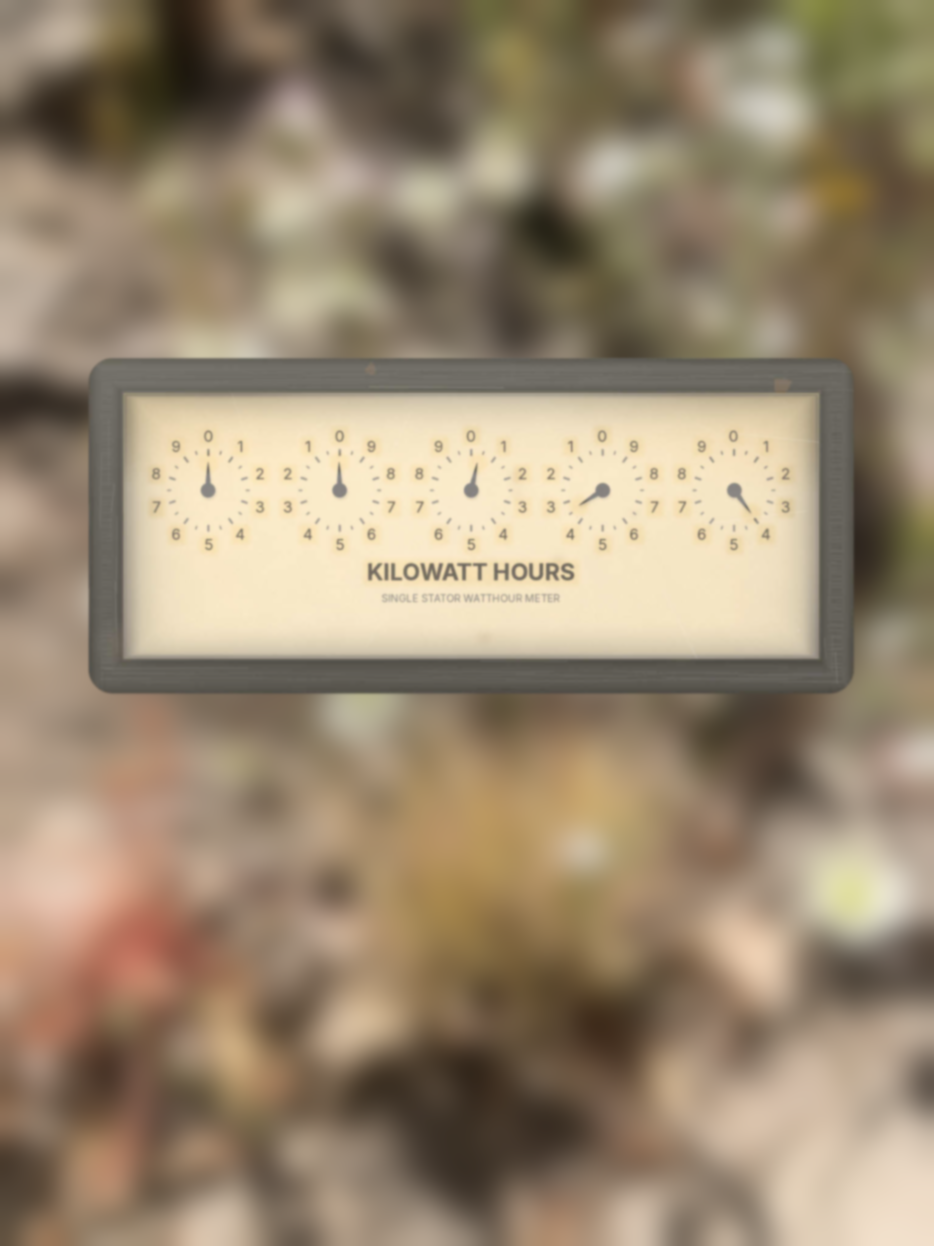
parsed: 34 kWh
